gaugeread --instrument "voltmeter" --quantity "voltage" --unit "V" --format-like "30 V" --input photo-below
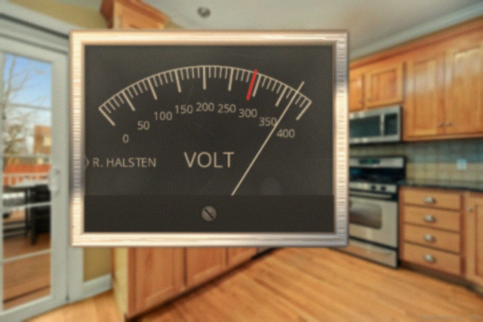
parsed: 370 V
